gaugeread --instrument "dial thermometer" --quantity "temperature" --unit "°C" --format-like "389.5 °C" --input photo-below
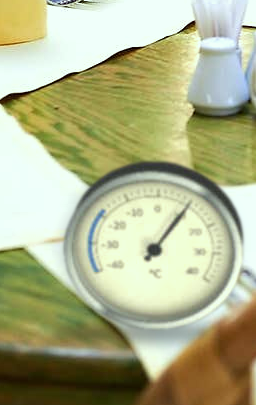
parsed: 10 °C
